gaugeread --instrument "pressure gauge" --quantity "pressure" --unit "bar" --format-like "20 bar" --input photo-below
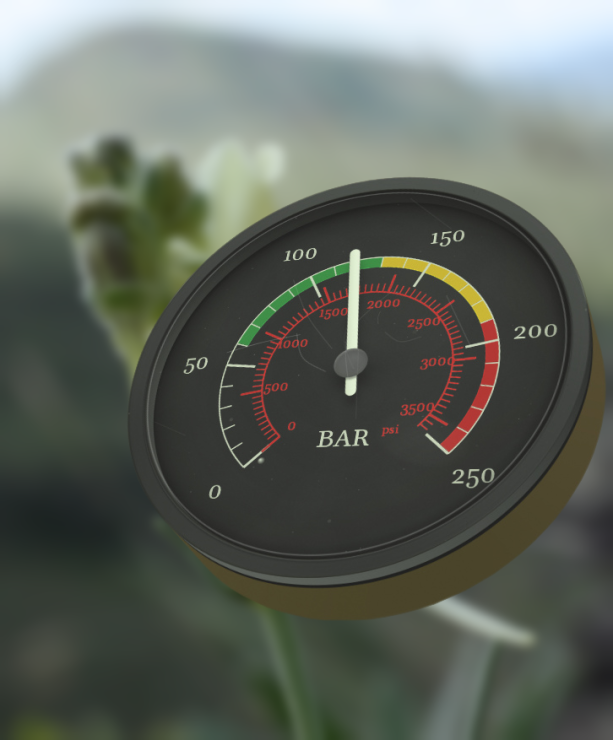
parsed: 120 bar
